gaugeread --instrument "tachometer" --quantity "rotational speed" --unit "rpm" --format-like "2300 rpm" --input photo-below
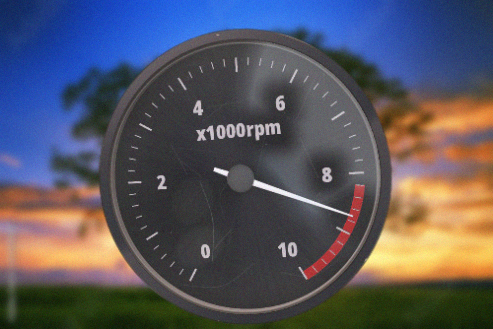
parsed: 8700 rpm
